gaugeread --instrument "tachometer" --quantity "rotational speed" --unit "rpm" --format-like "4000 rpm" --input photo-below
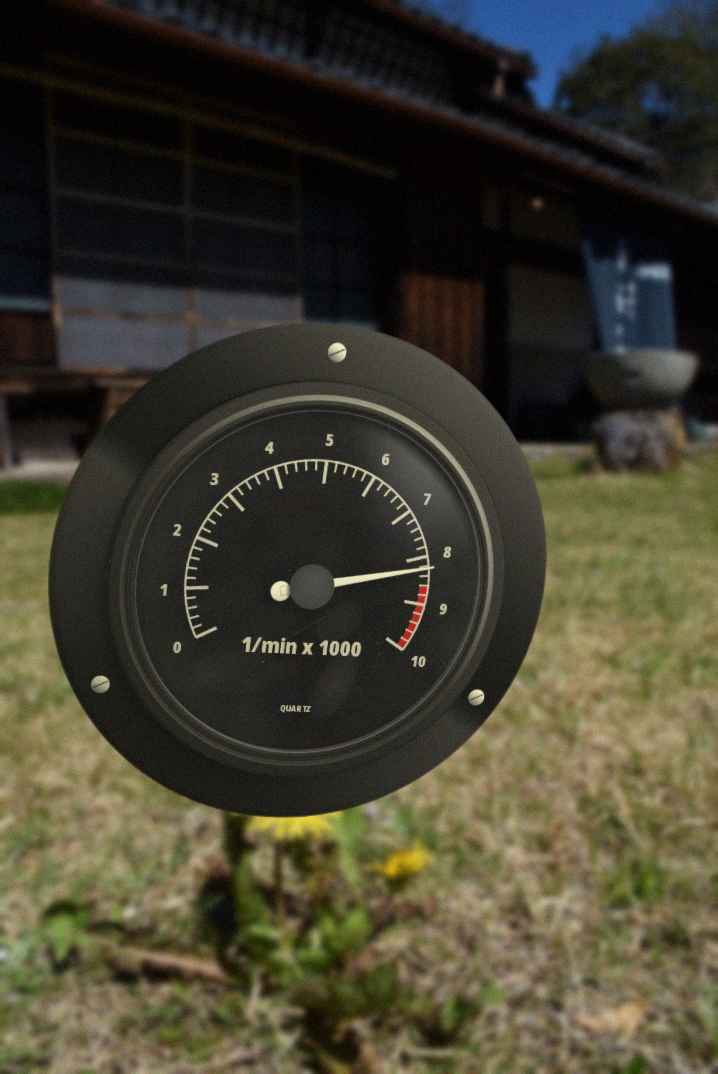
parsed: 8200 rpm
